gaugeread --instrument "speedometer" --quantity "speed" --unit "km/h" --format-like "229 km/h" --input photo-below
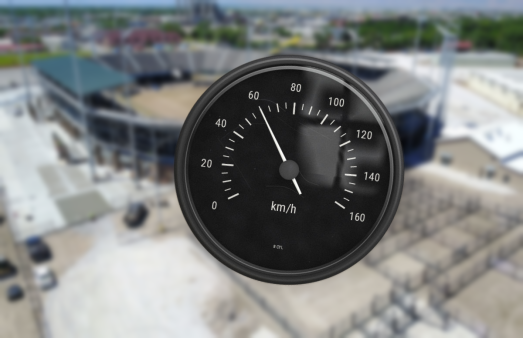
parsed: 60 km/h
